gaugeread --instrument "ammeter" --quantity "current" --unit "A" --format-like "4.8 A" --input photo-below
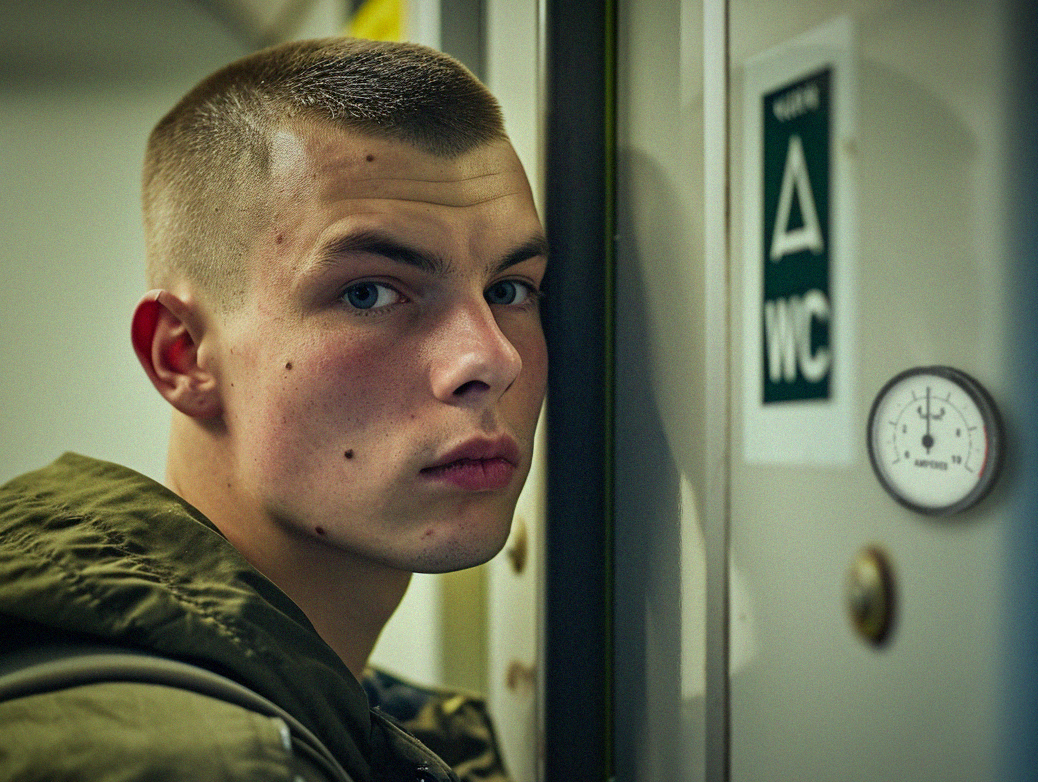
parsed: 5 A
